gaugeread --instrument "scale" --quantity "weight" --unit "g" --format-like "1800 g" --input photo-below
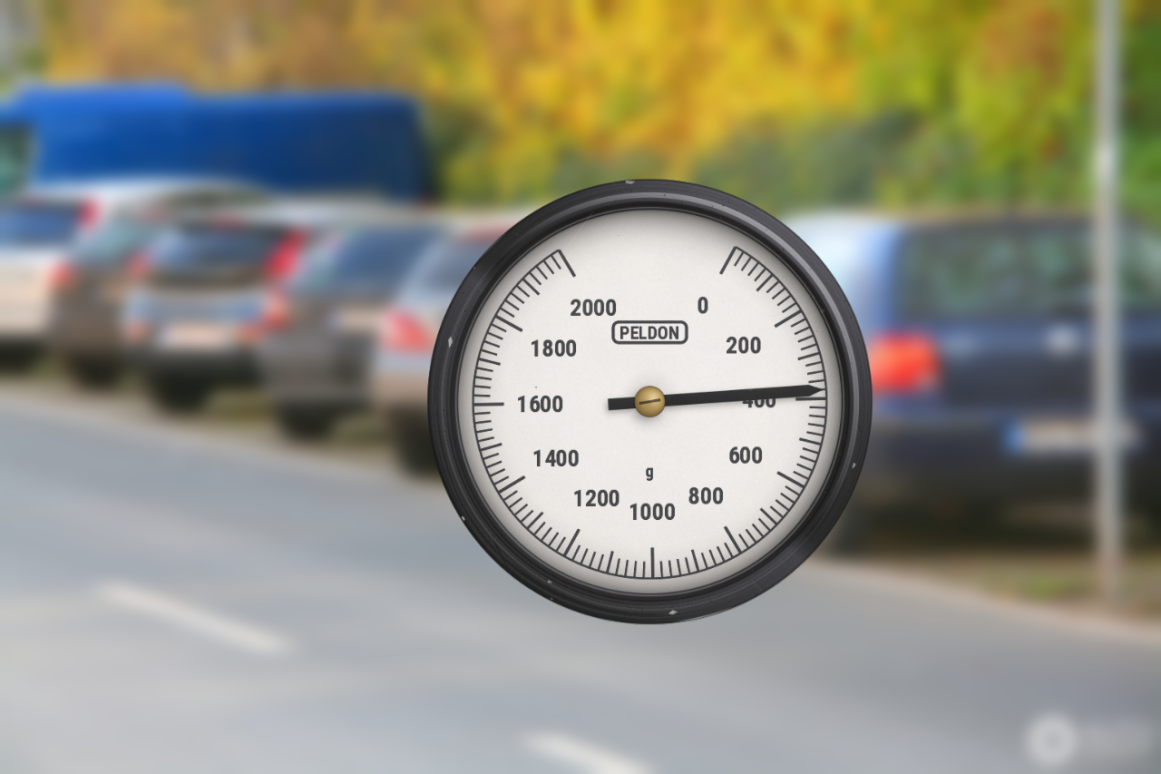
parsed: 380 g
